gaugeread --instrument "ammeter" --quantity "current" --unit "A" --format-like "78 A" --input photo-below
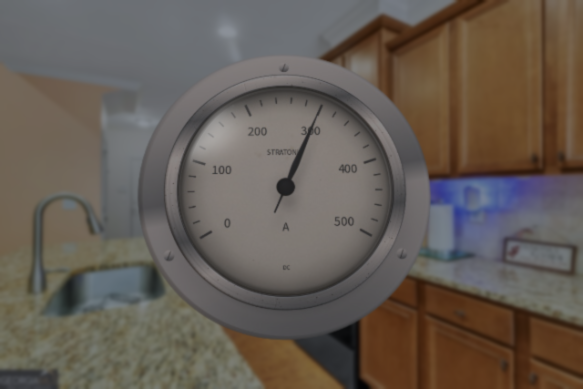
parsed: 300 A
